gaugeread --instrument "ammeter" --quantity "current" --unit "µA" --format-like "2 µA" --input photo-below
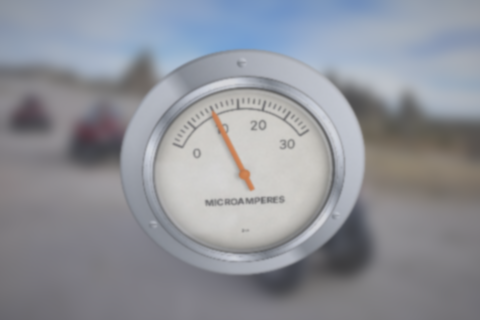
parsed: 10 µA
